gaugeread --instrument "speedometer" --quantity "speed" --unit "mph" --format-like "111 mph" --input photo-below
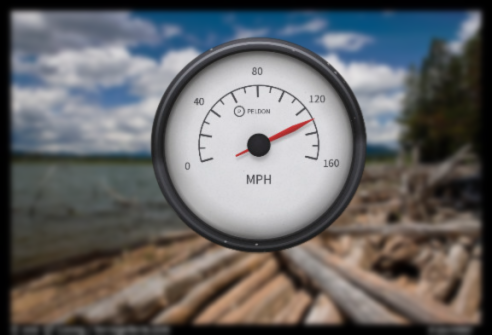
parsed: 130 mph
